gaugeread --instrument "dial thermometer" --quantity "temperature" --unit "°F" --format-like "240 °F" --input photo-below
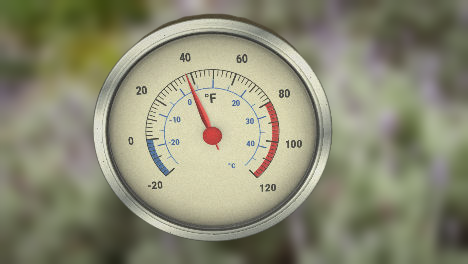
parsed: 38 °F
